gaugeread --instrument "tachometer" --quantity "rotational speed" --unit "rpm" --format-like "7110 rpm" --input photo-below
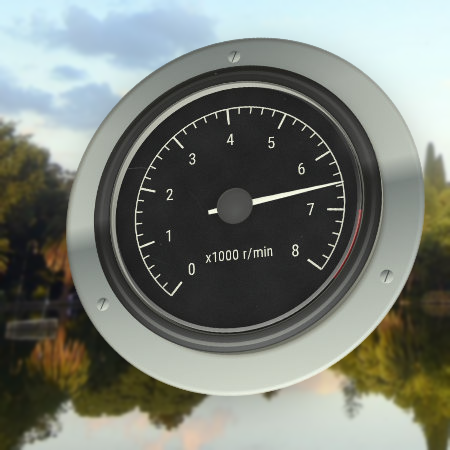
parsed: 6600 rpm
